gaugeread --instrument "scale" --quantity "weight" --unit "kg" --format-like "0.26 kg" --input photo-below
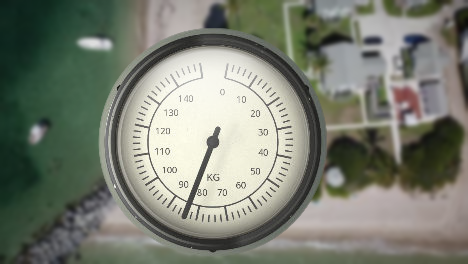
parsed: 84 kg
